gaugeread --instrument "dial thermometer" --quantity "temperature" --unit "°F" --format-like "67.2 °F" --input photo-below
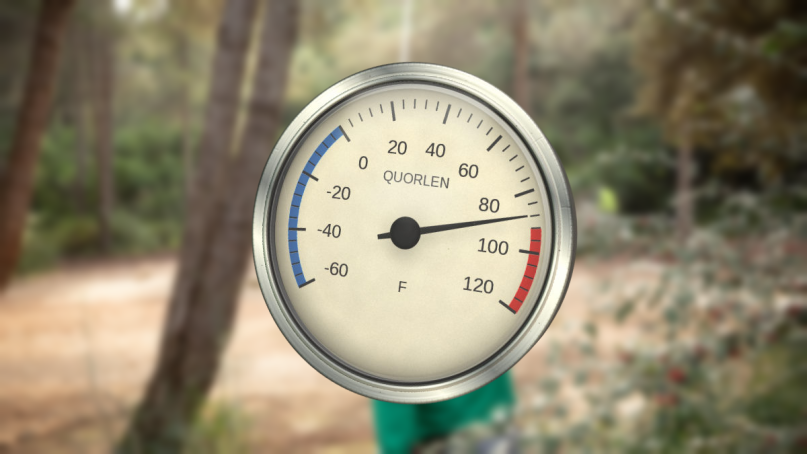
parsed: 88 °F
